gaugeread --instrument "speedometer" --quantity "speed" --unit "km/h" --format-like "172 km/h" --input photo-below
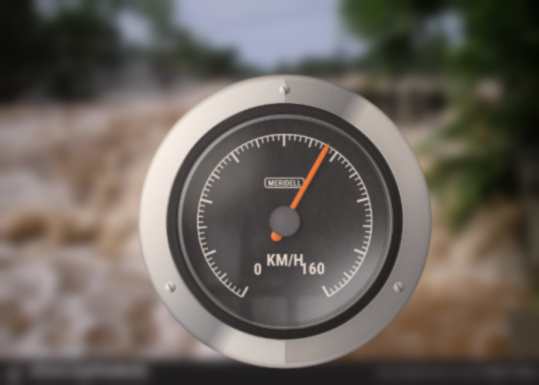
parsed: 96 km/h
